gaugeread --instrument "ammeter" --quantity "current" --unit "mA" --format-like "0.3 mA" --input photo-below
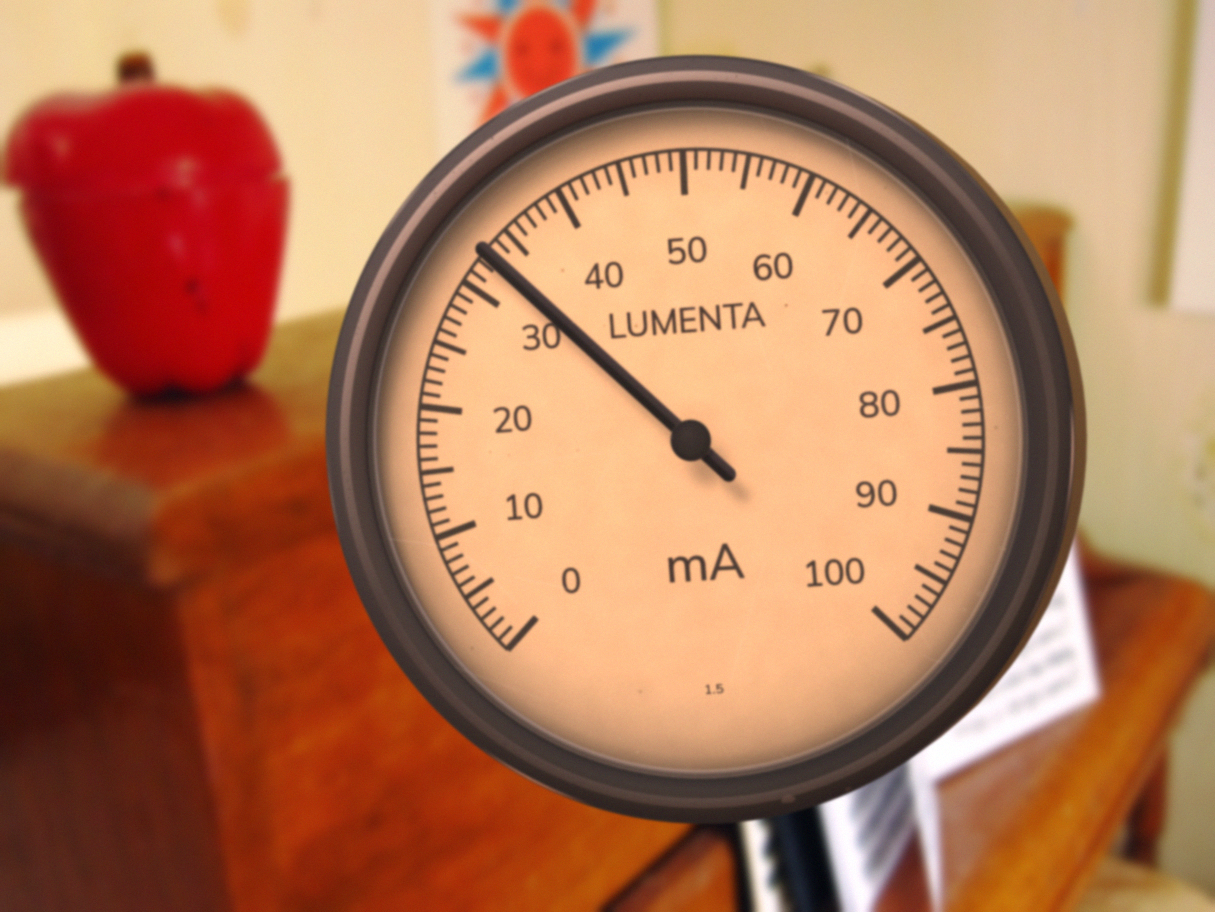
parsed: 33 mA
